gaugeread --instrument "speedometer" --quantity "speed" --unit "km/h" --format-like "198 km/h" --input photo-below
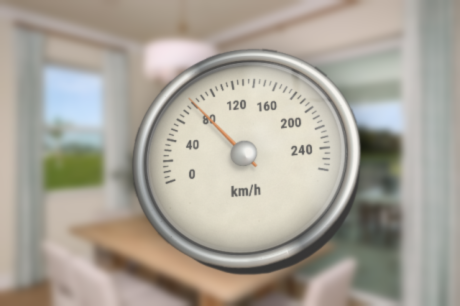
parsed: 80 km/h
